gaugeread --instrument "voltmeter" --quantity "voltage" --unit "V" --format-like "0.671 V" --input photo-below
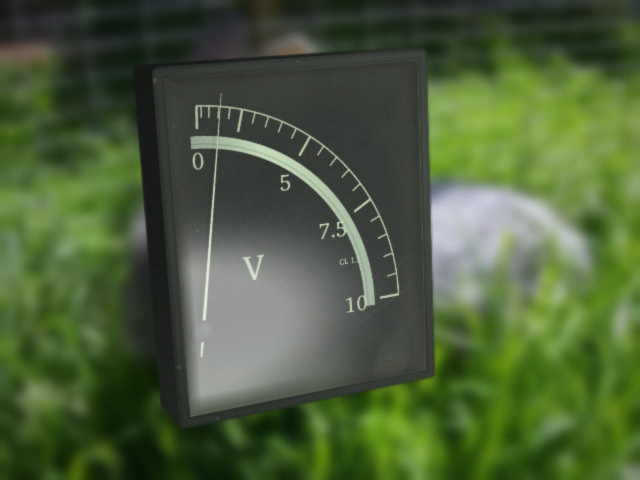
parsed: 1.5 V
